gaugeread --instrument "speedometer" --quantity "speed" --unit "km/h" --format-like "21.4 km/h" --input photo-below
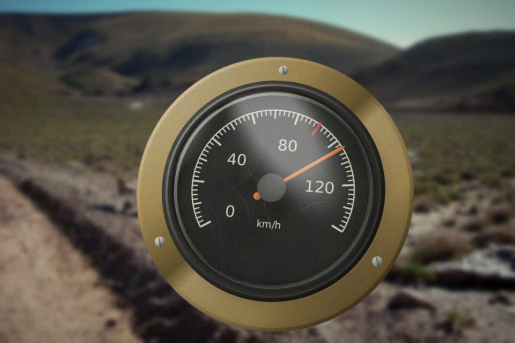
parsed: 104 km/h
